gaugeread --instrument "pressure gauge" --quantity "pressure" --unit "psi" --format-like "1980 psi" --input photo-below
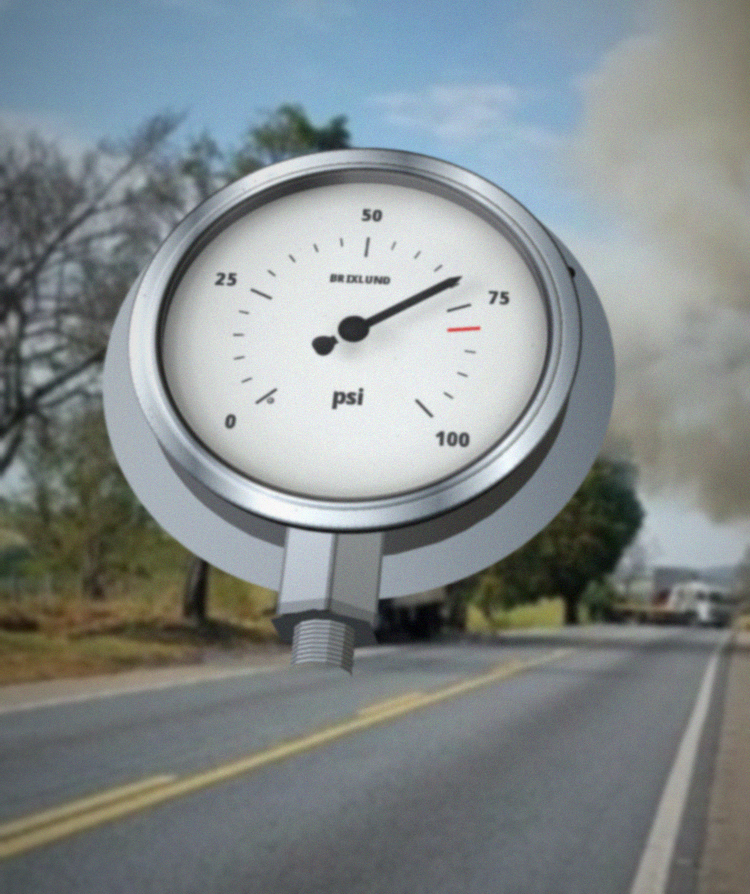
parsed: 70 psi
